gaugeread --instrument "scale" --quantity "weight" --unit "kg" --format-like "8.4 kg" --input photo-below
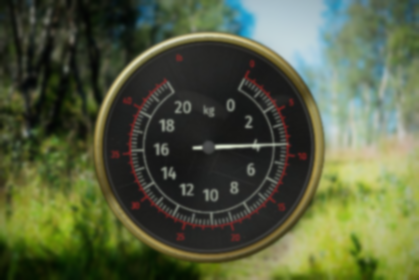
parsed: 4 kg
